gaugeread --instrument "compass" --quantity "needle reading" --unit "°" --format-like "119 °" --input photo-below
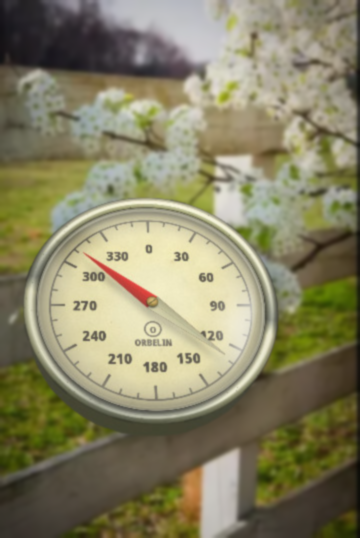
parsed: 310 °
